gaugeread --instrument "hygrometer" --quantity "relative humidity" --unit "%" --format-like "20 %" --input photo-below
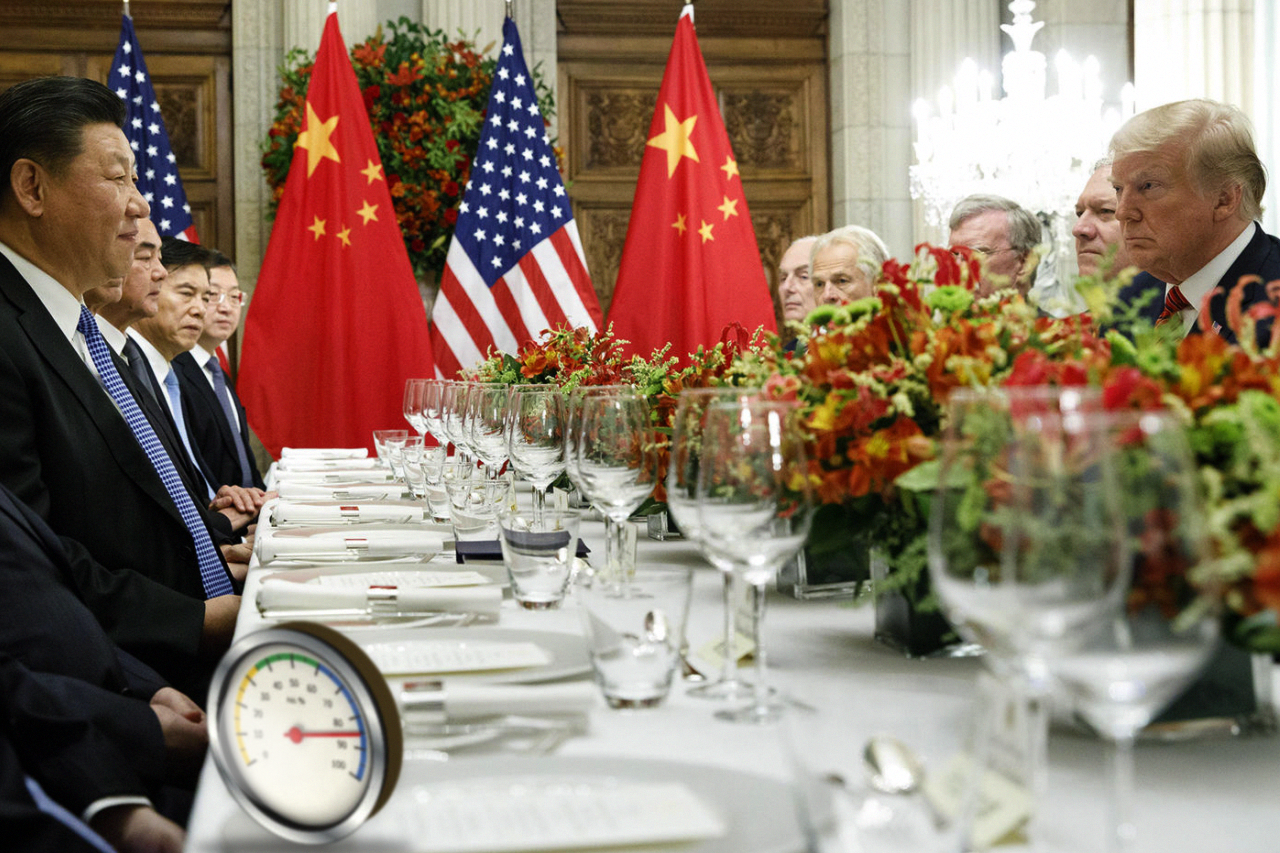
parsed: 85 %
